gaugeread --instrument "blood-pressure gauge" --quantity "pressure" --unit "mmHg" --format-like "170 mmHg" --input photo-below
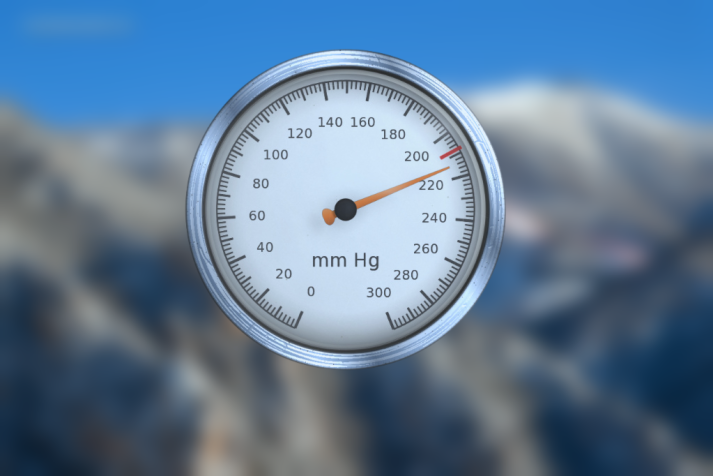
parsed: 214 mmHg
